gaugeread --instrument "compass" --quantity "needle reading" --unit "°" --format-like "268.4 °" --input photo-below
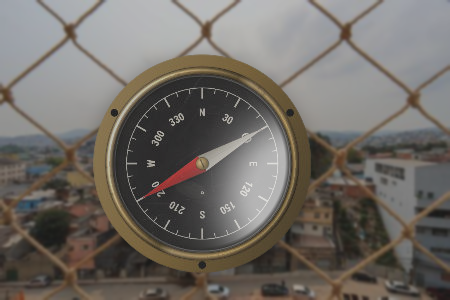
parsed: 240 °
